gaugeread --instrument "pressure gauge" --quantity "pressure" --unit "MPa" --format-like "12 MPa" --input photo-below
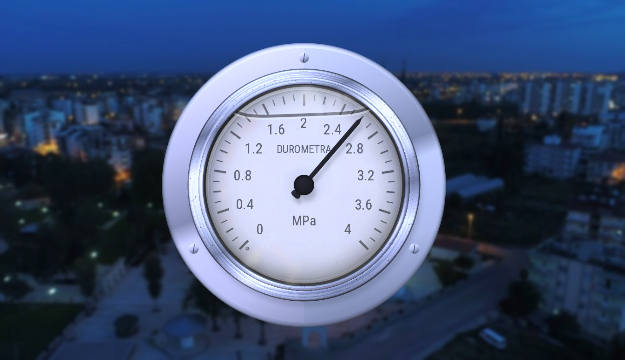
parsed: 2.6 MPa
